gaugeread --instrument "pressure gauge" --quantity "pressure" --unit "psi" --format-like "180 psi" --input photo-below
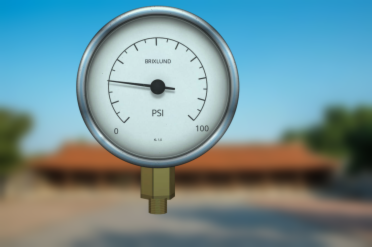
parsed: 20 psi
